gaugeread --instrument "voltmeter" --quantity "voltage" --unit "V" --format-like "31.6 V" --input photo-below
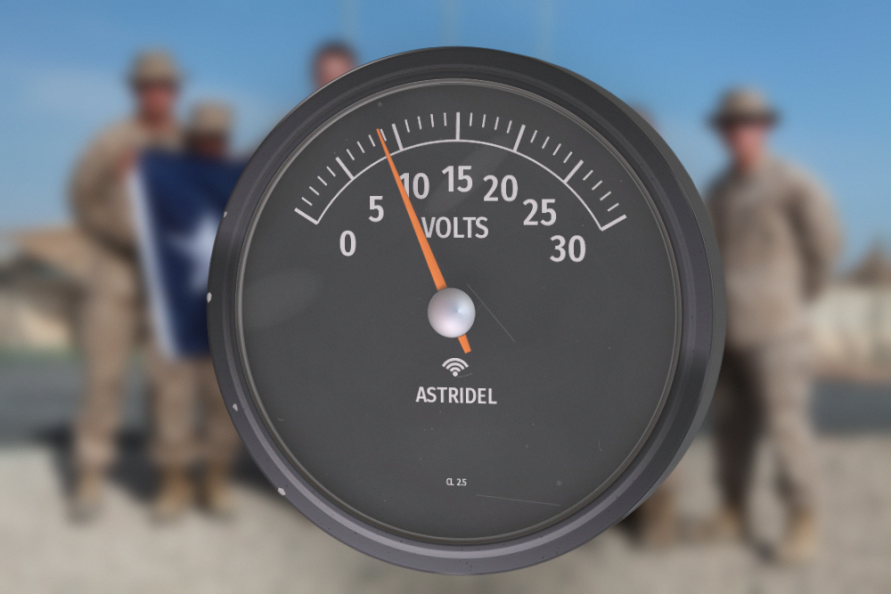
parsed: 9 V
